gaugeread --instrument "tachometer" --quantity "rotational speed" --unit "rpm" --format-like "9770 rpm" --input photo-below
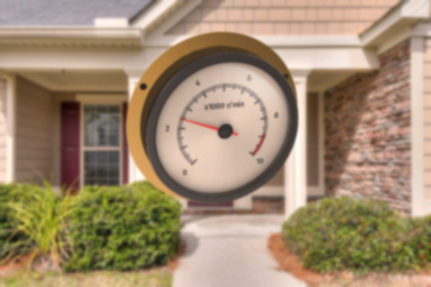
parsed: 2500 rpm
